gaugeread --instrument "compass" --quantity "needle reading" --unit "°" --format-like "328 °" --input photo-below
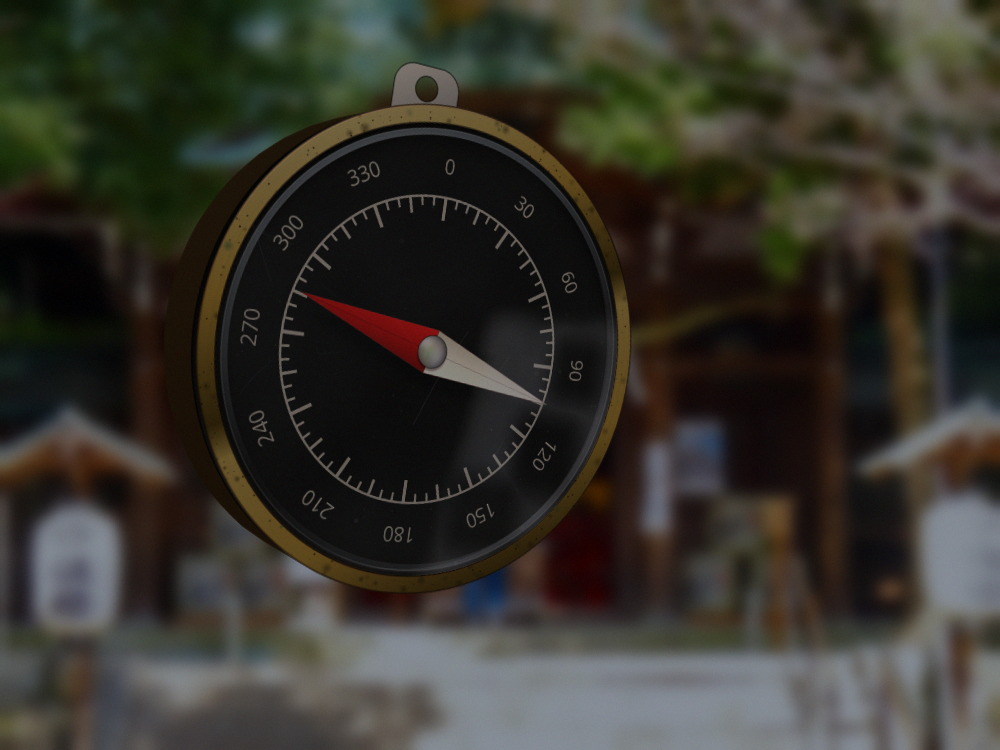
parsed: 285 °
